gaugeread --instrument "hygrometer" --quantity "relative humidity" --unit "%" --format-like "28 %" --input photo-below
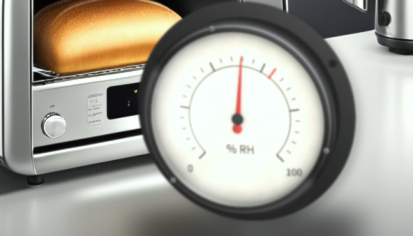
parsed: 52 %
